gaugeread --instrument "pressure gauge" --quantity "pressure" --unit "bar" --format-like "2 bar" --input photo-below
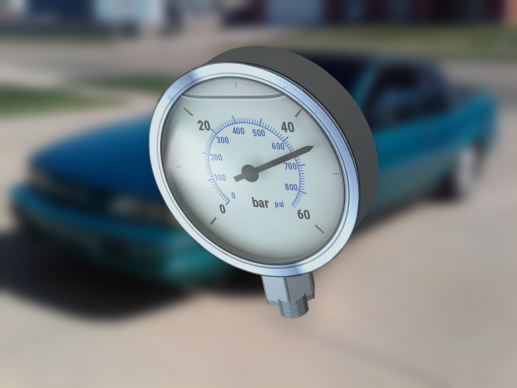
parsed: 45 bar
